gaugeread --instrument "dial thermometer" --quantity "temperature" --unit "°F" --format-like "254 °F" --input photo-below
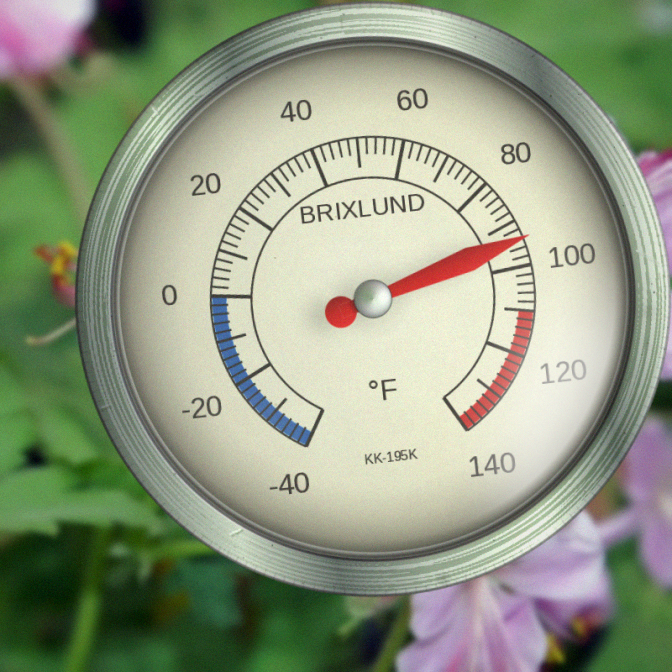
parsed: 94 °F
